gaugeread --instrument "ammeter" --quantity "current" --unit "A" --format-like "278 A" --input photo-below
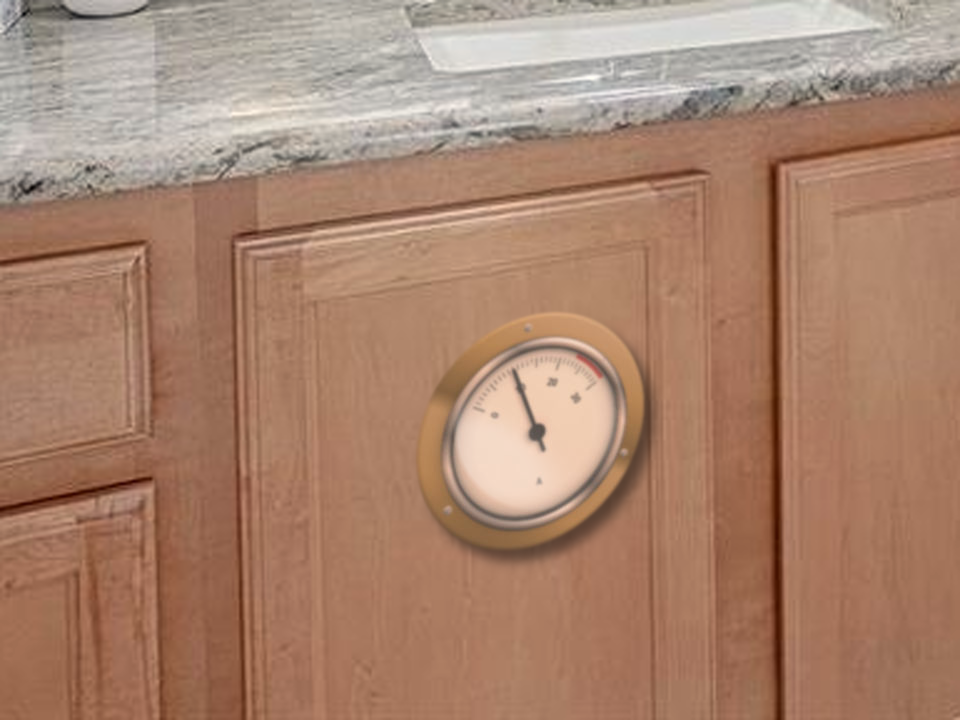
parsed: 10 A
